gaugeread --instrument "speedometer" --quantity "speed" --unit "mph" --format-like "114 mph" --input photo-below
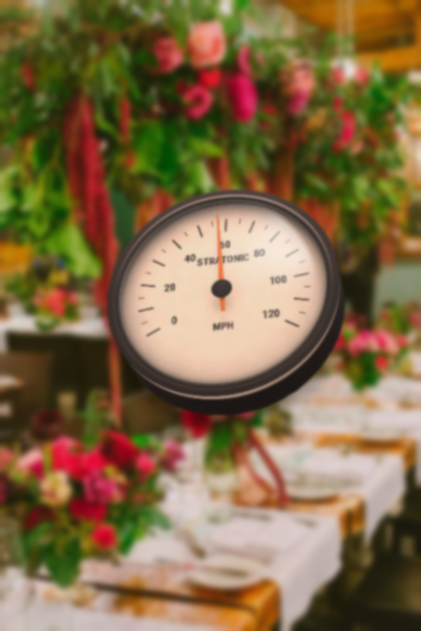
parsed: 57.5 mph
